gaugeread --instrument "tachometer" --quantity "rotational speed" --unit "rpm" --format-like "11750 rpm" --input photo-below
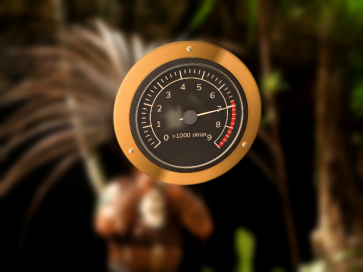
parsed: 7000 rpm
